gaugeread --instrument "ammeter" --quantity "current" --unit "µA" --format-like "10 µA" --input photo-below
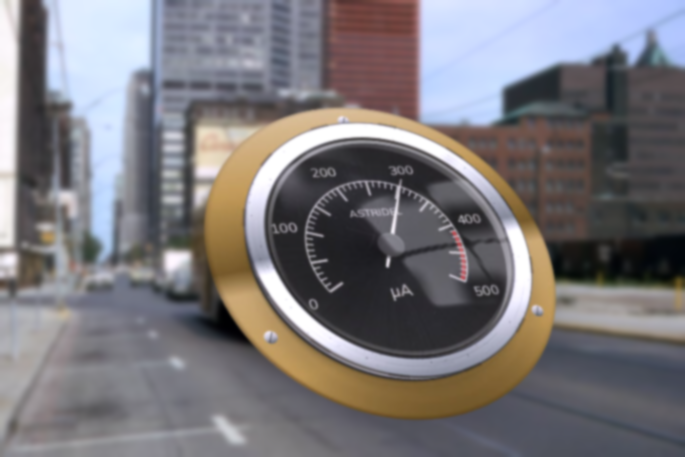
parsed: 300 µA
